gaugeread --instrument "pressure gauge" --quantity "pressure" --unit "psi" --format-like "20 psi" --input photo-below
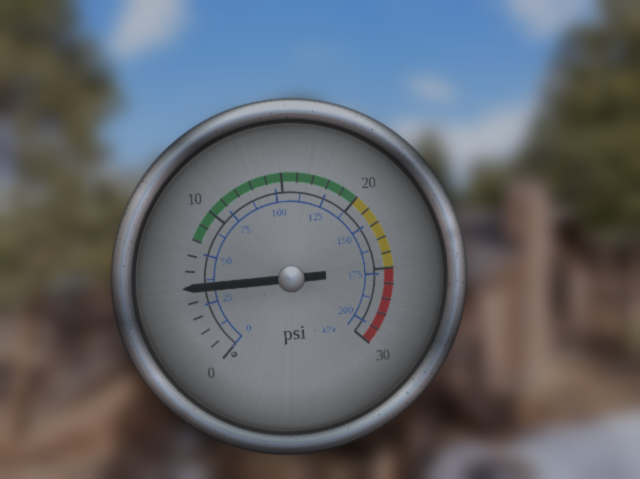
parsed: 5 psi
